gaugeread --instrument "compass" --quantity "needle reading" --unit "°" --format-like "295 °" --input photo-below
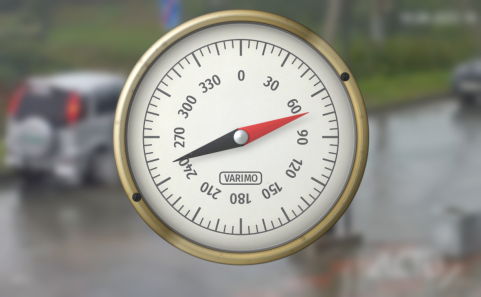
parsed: 70 °
